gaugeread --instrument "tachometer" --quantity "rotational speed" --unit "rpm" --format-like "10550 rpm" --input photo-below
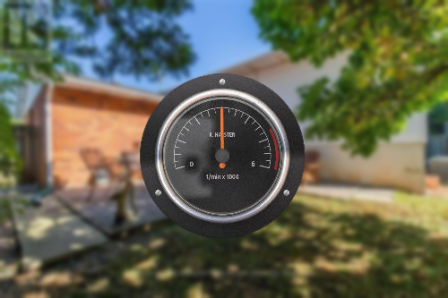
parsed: 3000 rpm
